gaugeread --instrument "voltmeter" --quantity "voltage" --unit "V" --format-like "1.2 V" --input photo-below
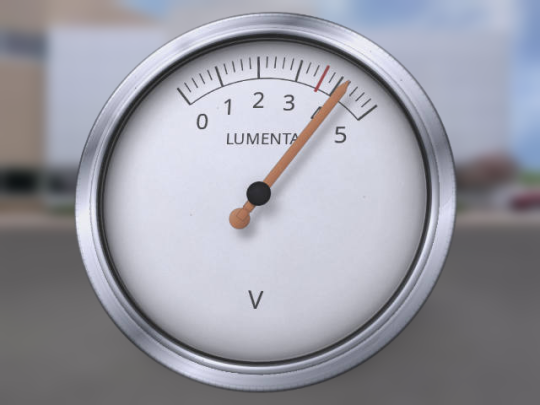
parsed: 4.2 V
